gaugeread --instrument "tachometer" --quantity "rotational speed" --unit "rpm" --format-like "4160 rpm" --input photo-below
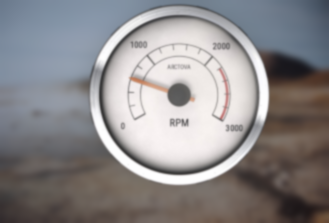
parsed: 600 rpm
